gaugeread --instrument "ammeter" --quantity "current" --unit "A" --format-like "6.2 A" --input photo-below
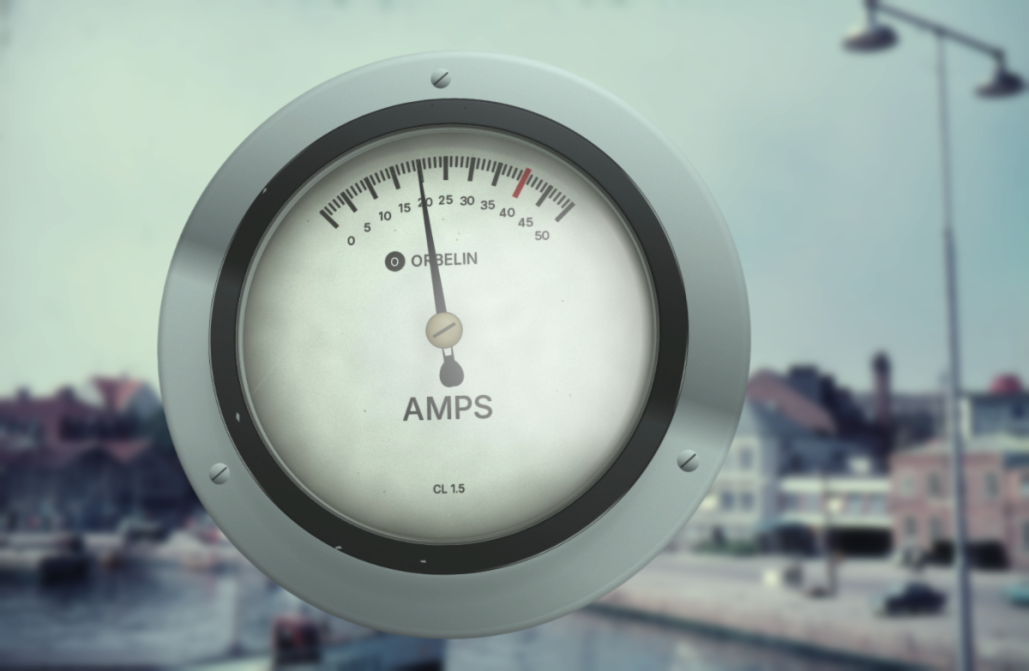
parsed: 20 A
